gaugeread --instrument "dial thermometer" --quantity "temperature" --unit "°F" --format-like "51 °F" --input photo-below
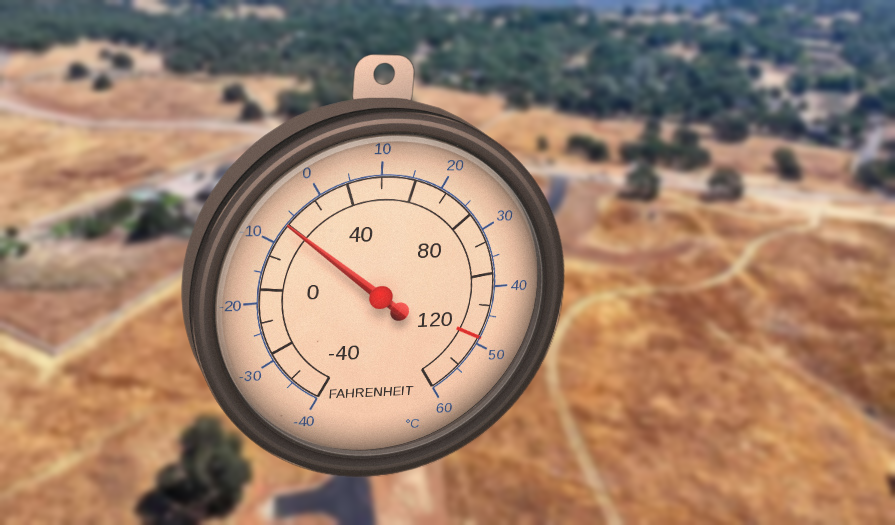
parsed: 20 °F
